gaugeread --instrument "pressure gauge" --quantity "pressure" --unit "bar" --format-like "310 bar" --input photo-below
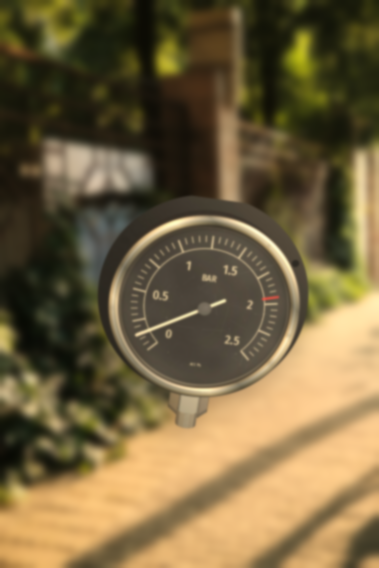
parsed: 0.15 bar
